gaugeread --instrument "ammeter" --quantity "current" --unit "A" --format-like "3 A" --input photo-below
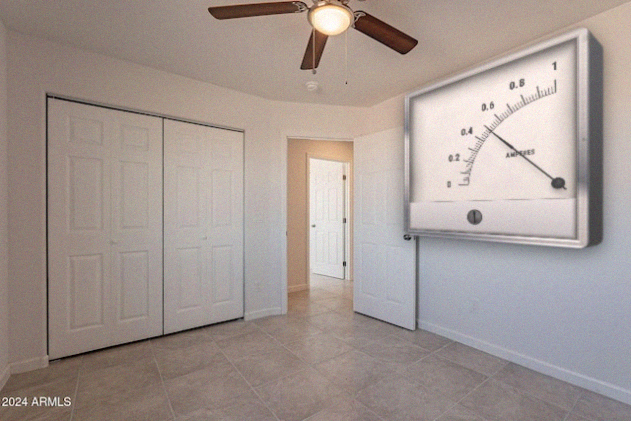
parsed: 0.5 A
